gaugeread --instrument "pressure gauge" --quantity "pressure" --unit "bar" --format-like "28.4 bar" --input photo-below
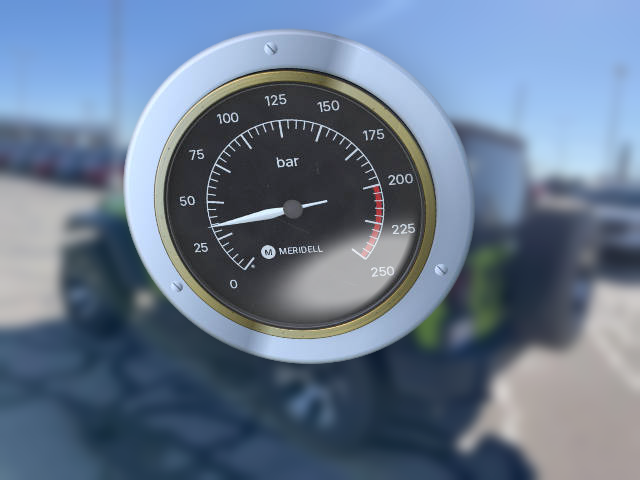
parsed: 35 bar
